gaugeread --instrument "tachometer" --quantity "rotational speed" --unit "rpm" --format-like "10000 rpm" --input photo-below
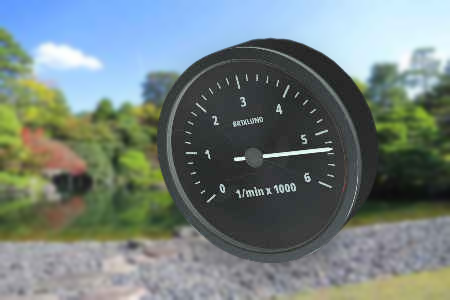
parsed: 5300 rpm
